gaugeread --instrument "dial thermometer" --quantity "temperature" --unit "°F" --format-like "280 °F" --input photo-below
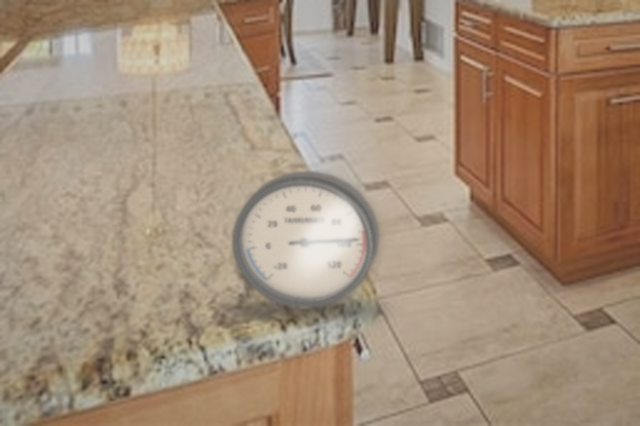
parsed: 96 °F
